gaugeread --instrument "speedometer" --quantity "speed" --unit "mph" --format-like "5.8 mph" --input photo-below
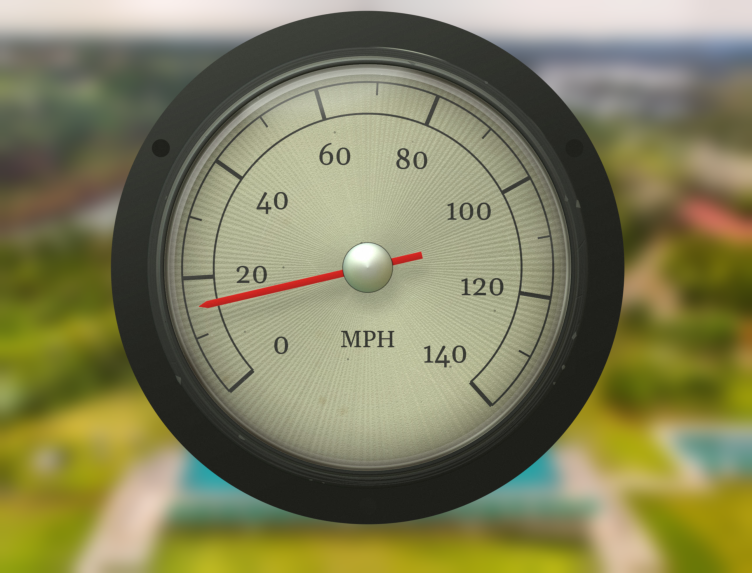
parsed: 15 mph
